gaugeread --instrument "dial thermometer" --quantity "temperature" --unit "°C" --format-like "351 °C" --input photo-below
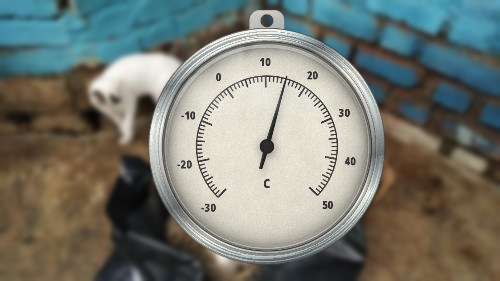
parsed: 15 °C
